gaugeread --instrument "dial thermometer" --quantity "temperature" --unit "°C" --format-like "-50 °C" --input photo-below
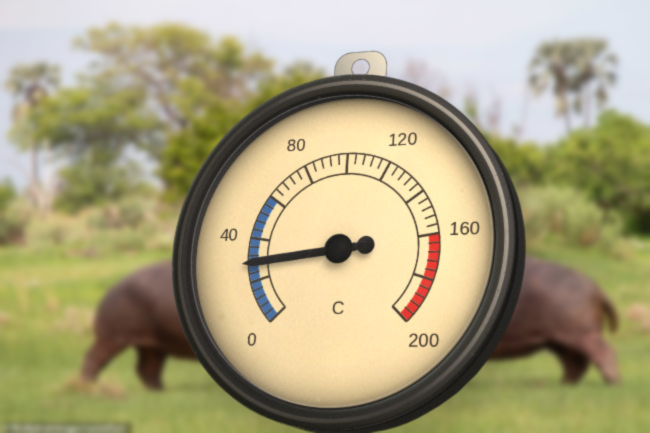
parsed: 28 °C
